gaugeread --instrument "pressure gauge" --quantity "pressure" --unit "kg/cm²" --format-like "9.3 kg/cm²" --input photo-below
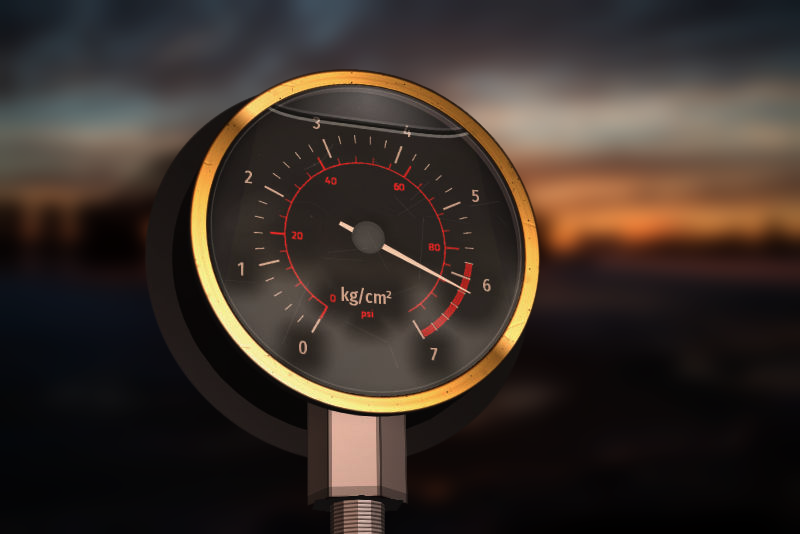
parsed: 6.2 kg/cm²
